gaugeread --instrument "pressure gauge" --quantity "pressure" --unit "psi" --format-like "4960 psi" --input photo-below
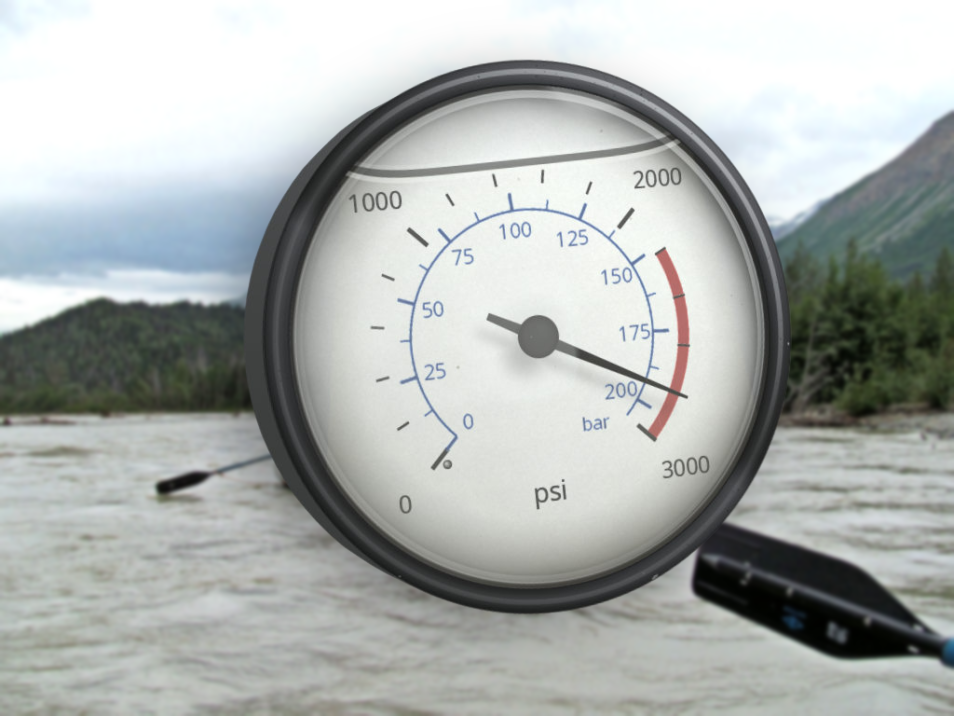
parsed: 2800 psi
